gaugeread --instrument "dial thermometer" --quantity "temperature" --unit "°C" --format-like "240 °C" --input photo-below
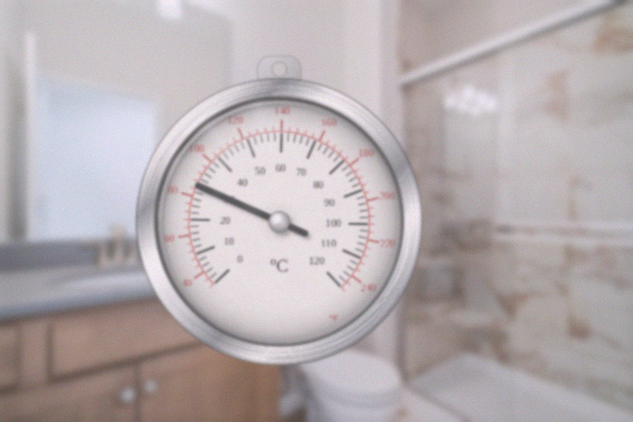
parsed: 30 °C
